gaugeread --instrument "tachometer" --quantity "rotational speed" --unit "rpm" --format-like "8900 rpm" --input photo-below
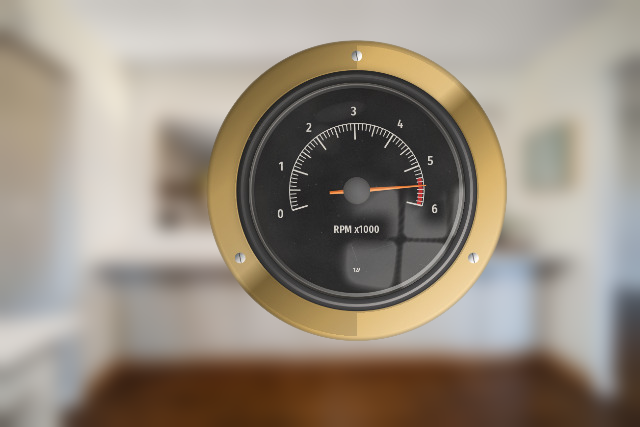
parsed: 5500 rpm
